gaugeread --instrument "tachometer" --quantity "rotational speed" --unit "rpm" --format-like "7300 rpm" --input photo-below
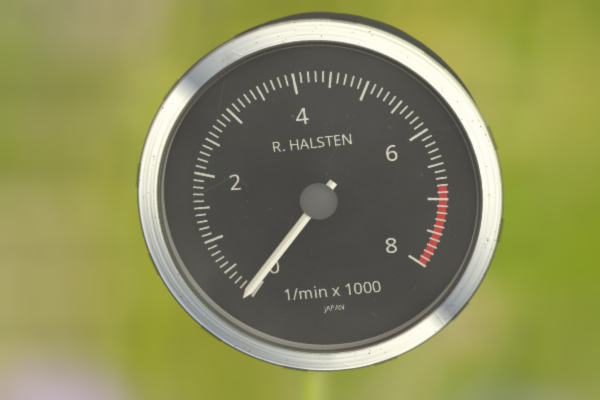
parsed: 100 rpm
